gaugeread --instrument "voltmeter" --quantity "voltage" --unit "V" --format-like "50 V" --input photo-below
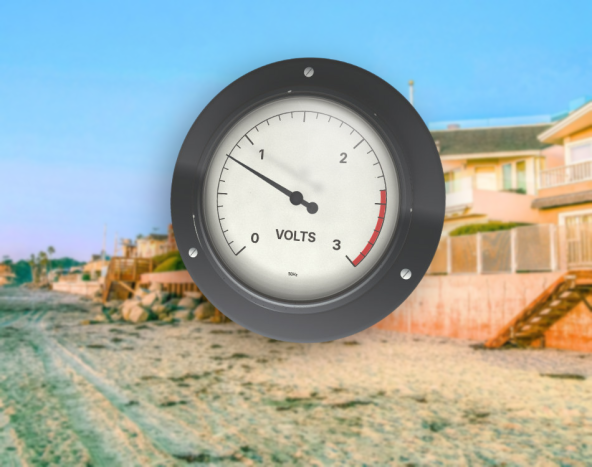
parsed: 0.8 V
